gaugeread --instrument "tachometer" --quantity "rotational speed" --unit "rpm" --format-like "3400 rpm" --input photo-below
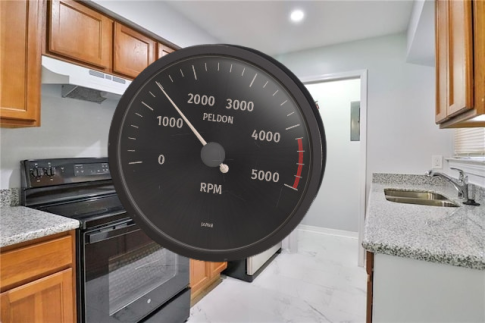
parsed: 1400 rpm
